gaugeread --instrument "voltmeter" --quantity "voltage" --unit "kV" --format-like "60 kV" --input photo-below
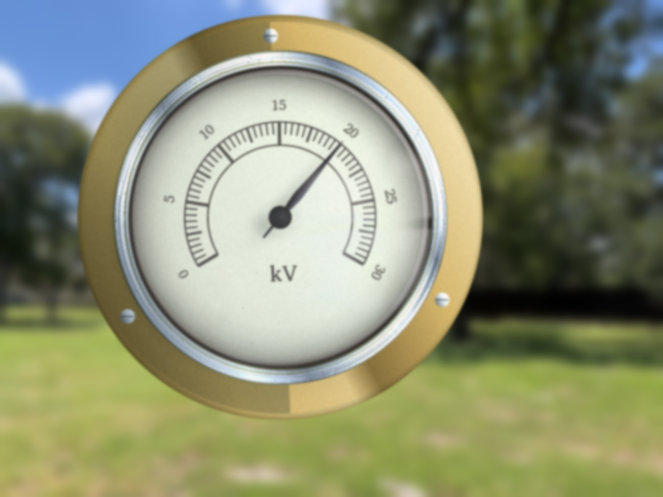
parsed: 20 kV
